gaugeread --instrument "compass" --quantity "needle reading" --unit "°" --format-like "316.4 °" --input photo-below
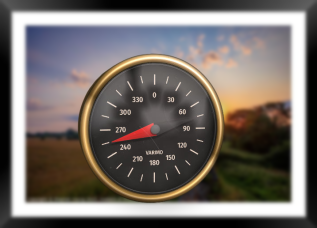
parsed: 255 °
